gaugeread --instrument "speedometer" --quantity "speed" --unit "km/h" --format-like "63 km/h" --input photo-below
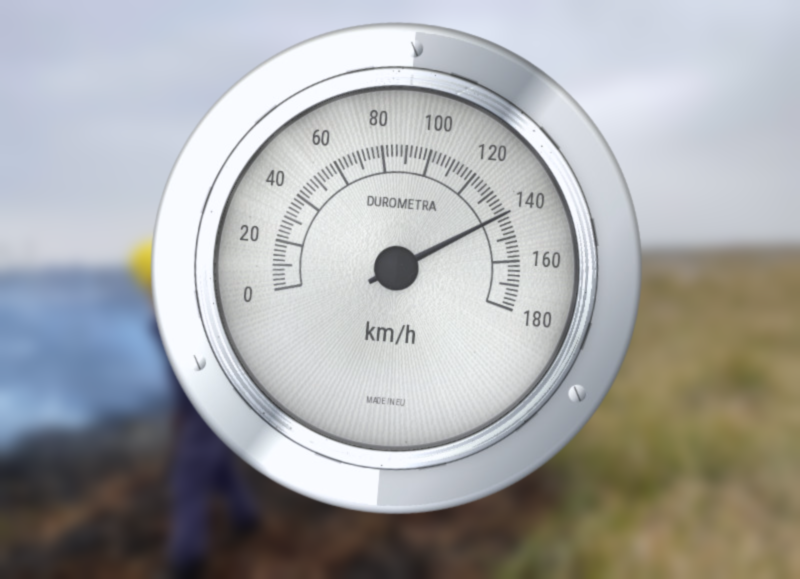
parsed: 140 km/h
